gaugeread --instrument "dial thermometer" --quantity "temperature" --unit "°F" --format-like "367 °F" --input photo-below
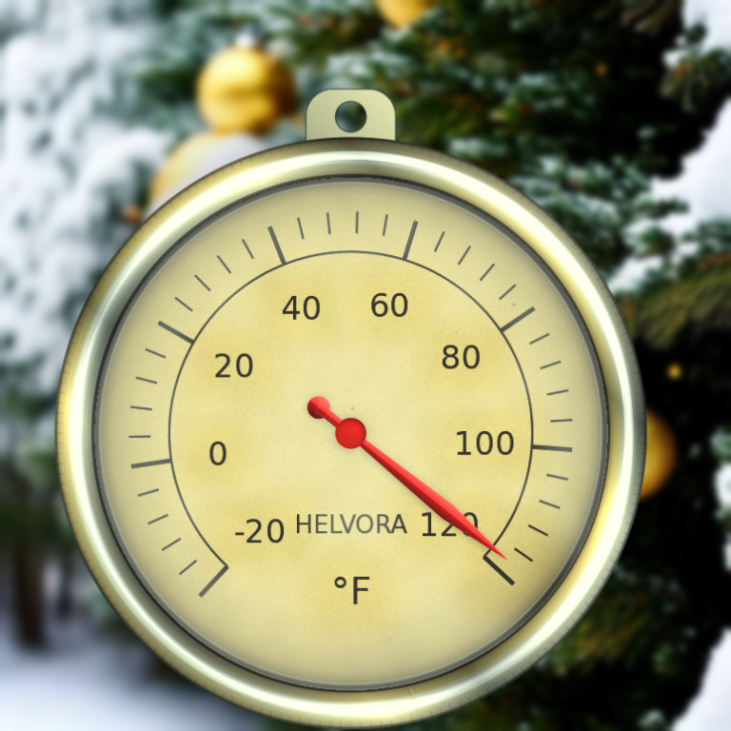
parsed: 118 °F
